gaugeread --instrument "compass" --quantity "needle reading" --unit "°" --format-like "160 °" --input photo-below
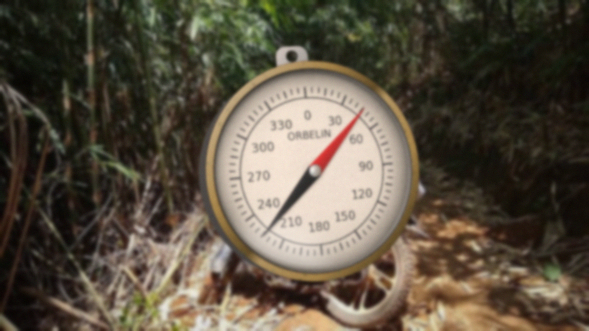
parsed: 45 °
